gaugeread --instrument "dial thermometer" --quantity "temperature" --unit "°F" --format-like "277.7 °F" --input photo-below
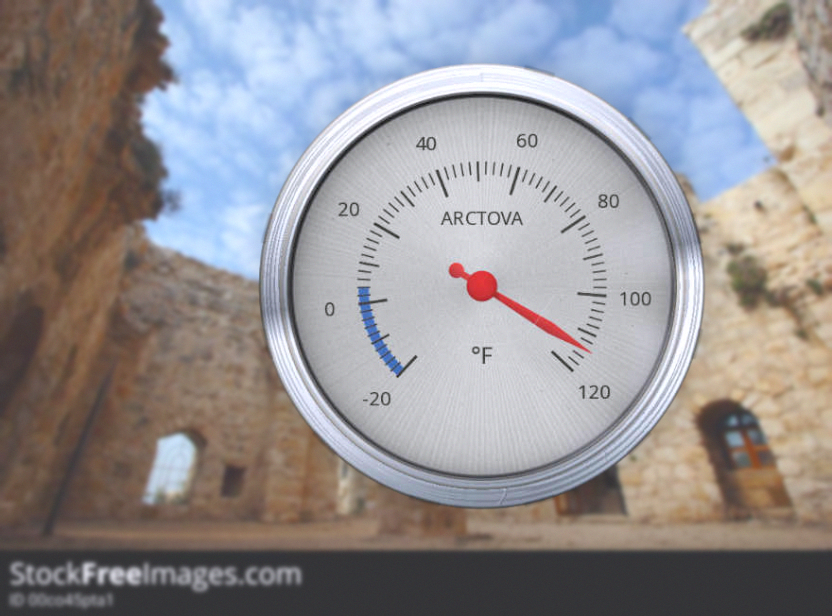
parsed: 114 °F
